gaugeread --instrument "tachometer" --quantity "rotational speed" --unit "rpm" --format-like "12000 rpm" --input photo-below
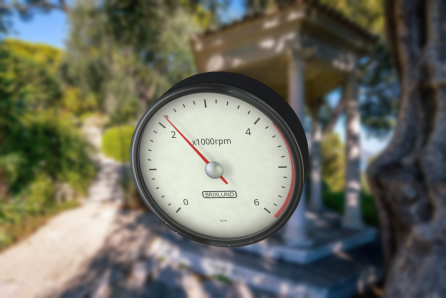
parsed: 2200 rpm
